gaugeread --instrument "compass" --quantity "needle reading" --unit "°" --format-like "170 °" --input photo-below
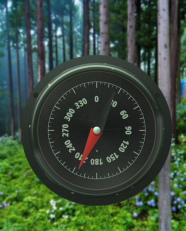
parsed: 205 °
